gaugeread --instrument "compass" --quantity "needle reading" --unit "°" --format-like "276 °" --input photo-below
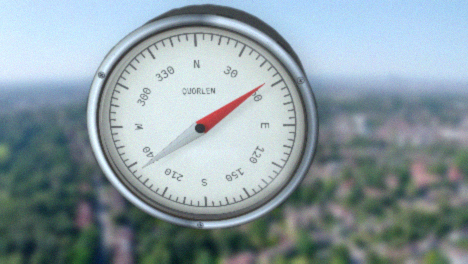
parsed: 55 °
